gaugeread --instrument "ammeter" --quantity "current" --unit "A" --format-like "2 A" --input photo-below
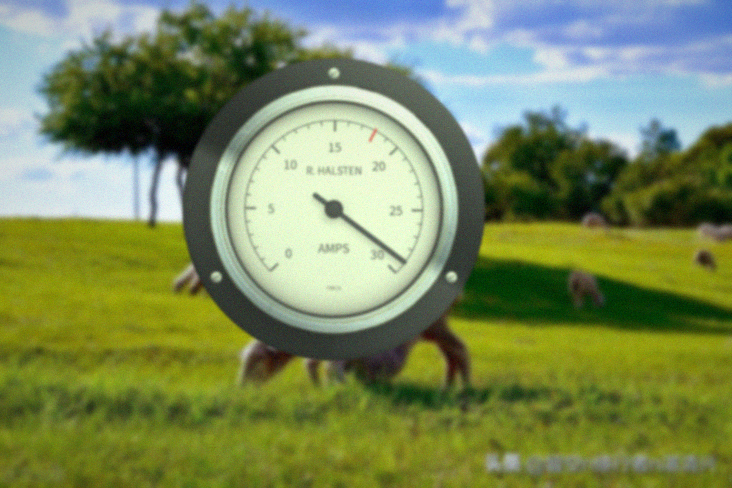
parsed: 29 A
